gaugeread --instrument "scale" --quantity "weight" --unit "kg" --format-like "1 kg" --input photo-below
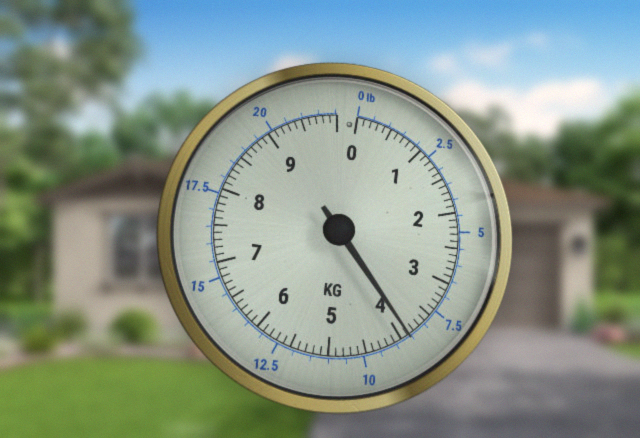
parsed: 3.9 kg
